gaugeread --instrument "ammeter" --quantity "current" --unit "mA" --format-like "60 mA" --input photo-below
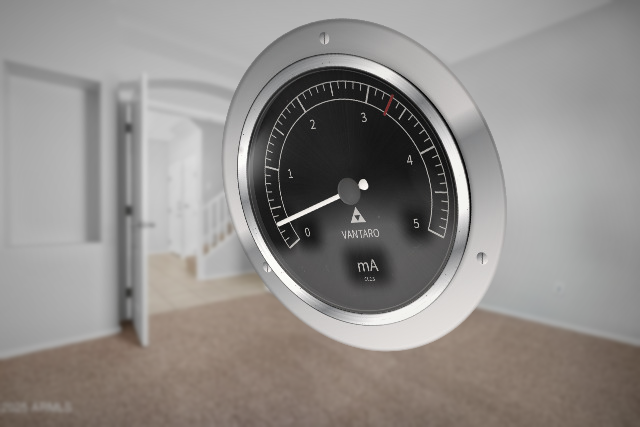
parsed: 0.3 mA
